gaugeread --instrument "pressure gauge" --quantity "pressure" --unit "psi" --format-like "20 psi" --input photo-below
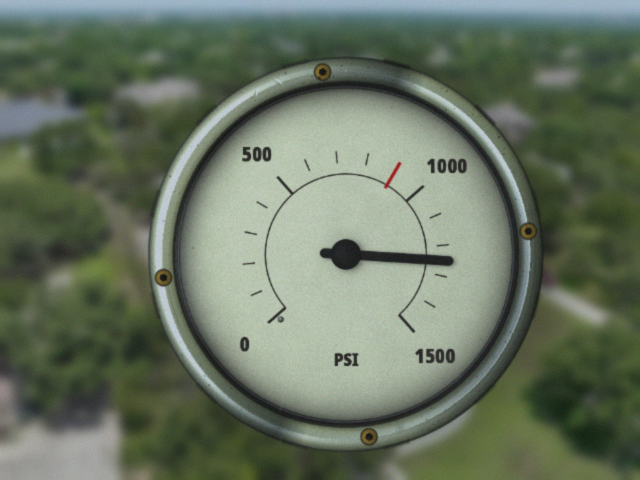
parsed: 1250 psi
